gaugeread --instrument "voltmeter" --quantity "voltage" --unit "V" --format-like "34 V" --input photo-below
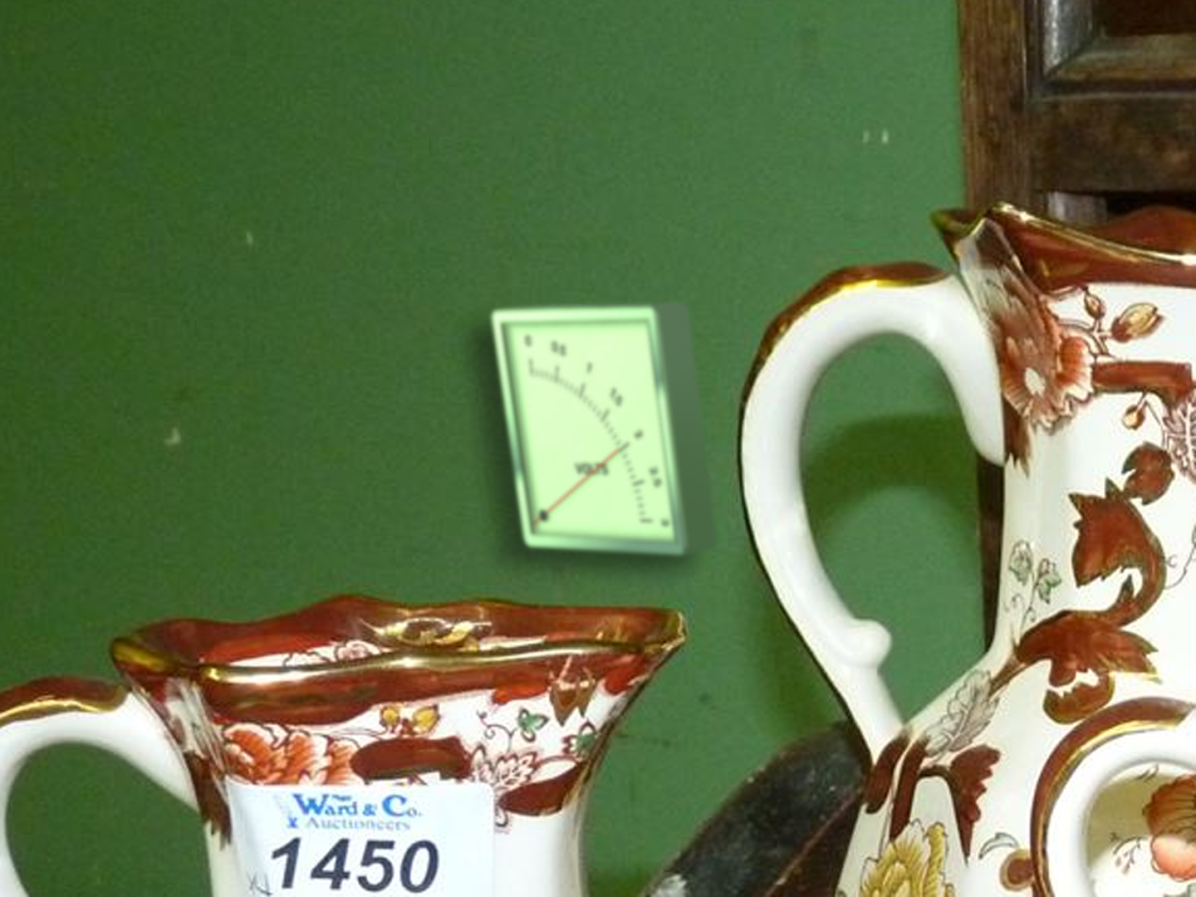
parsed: 2 V
